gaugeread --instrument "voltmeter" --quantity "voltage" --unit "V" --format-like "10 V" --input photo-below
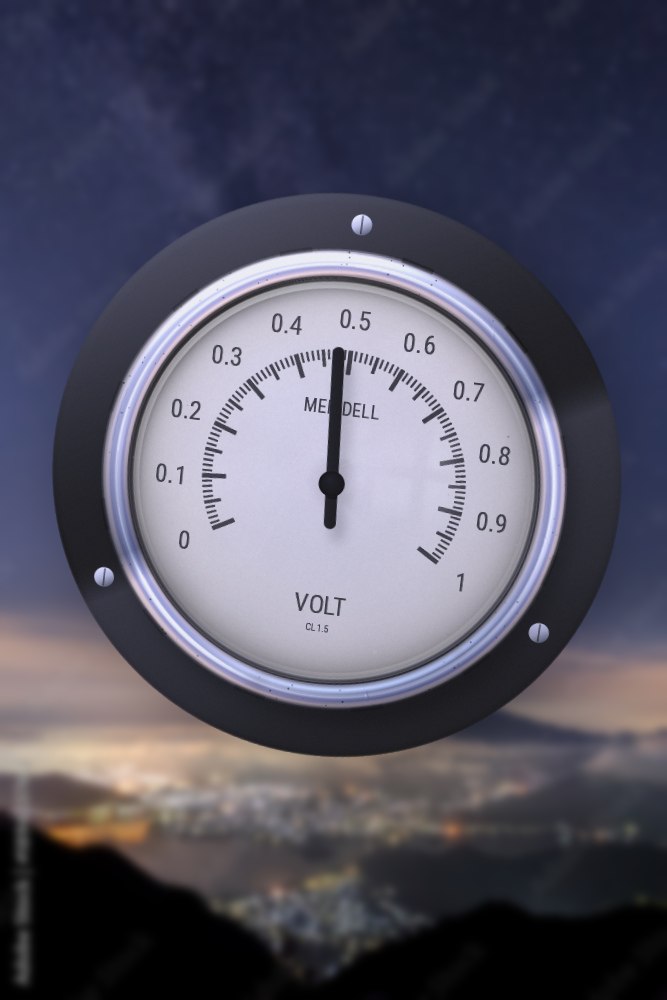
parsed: 0.48 V
